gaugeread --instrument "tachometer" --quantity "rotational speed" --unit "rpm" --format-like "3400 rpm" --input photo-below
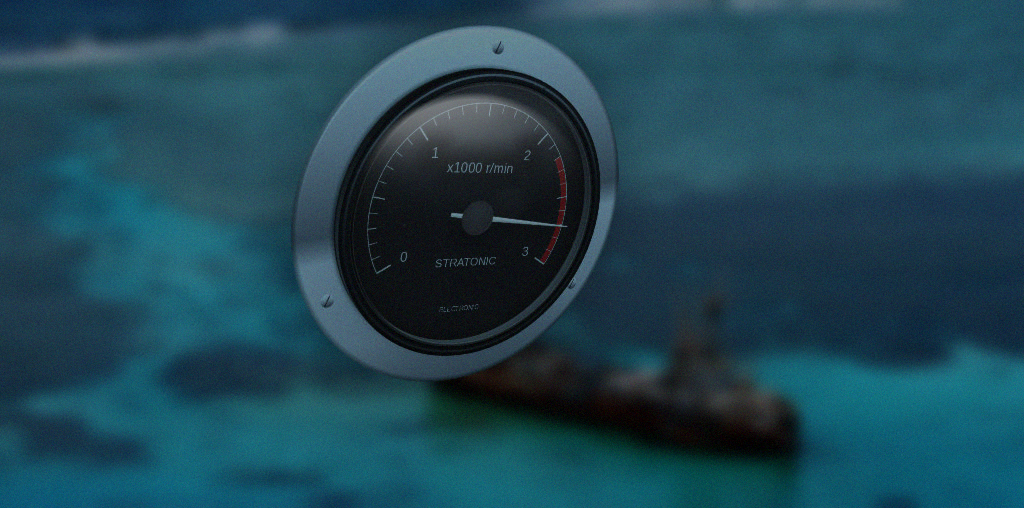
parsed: 2700 rpm
